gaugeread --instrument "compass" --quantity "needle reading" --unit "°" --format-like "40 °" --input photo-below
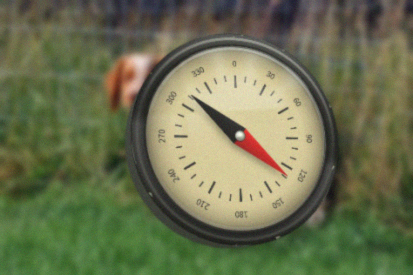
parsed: 130 °
